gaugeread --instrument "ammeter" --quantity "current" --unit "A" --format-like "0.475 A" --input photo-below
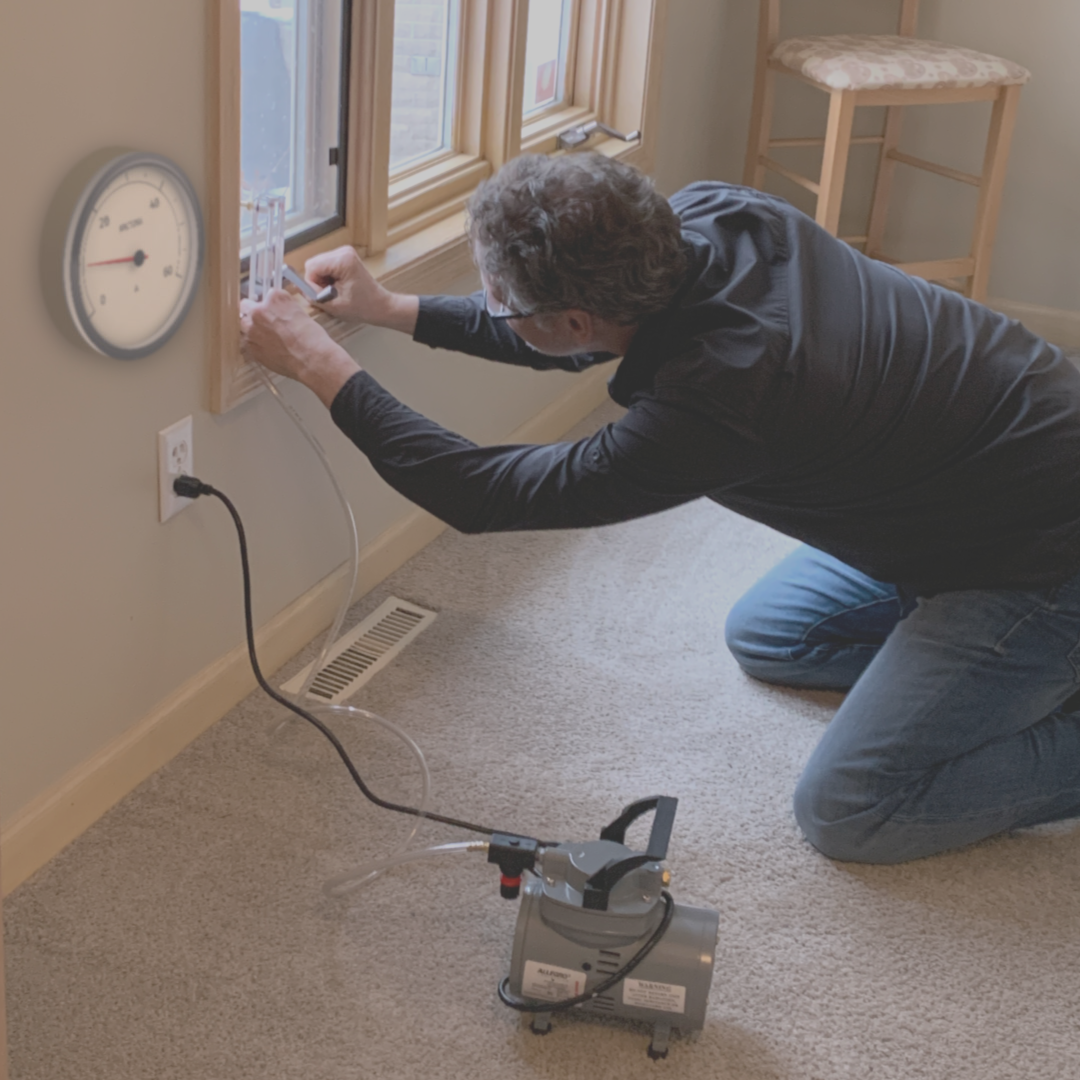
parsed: 10 A
